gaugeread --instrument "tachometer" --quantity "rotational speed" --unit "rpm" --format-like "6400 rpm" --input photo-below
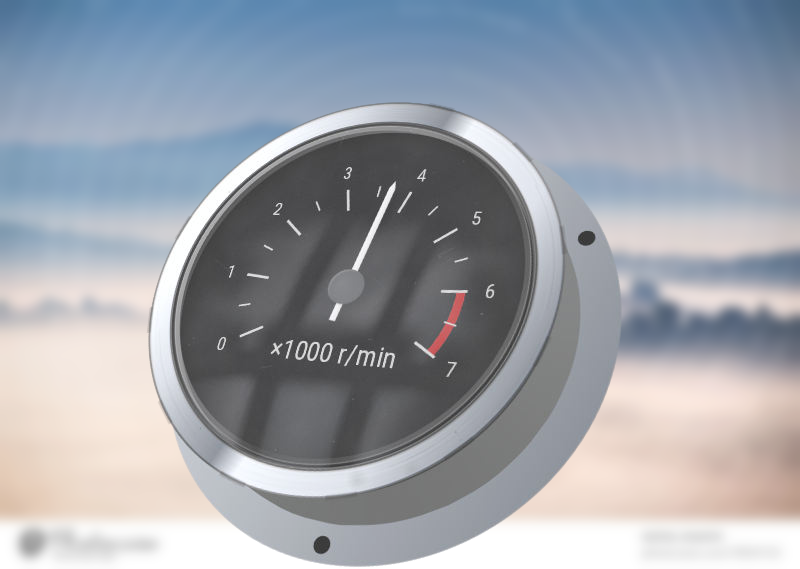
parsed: 3750 rpm
